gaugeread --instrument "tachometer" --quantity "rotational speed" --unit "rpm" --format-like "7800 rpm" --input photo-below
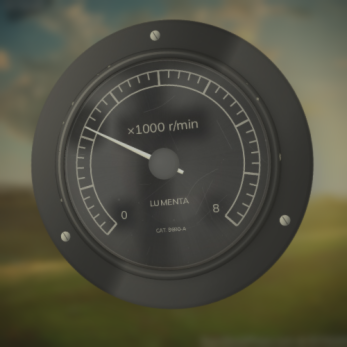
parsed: 2200 rpm
